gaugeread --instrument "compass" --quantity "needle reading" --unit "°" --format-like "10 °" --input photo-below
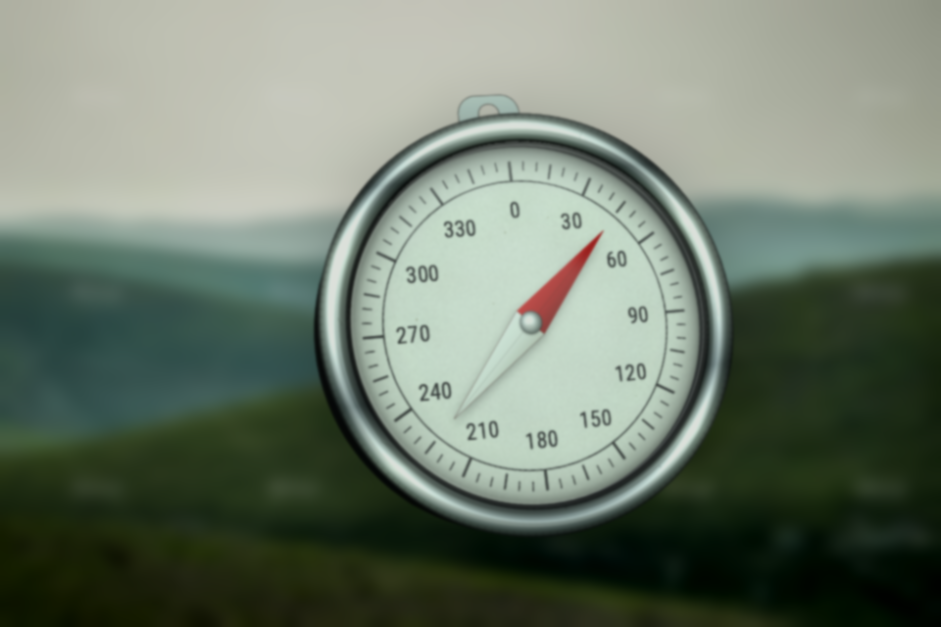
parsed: 45 °
